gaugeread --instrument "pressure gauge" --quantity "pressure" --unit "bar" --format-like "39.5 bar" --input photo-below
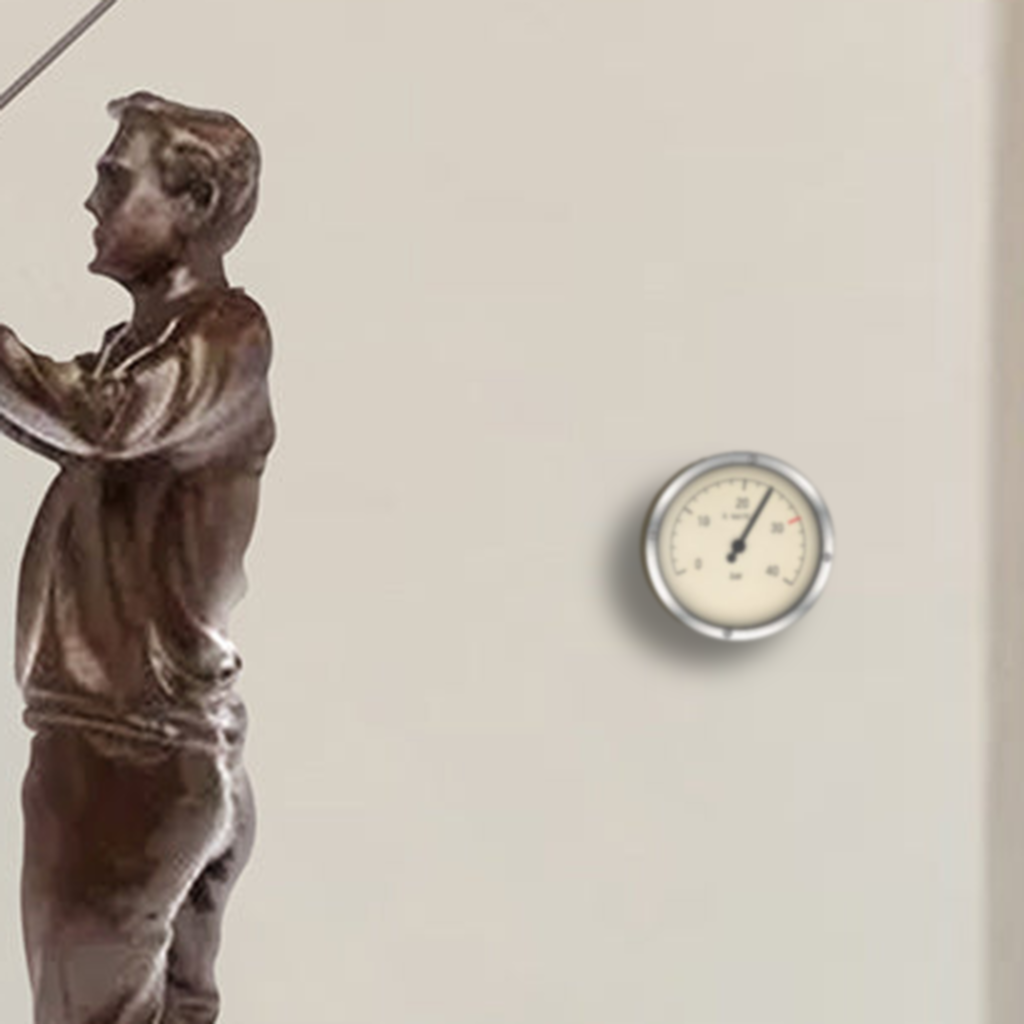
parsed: 24 bar
